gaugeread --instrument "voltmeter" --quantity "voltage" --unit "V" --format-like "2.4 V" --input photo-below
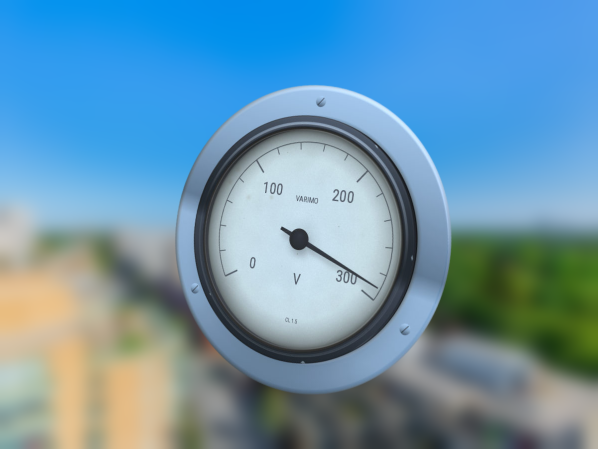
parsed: 290 V
